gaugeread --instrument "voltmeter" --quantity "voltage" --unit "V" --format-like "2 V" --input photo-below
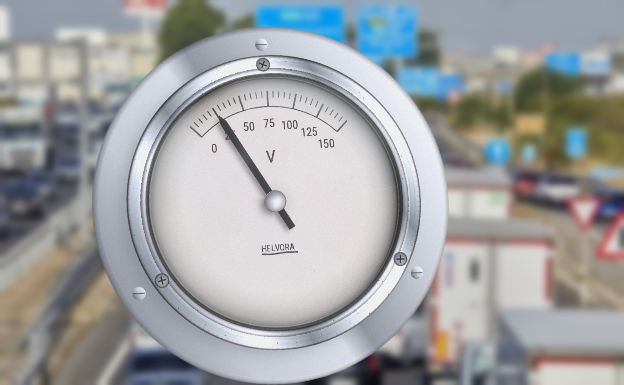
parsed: 25 V
